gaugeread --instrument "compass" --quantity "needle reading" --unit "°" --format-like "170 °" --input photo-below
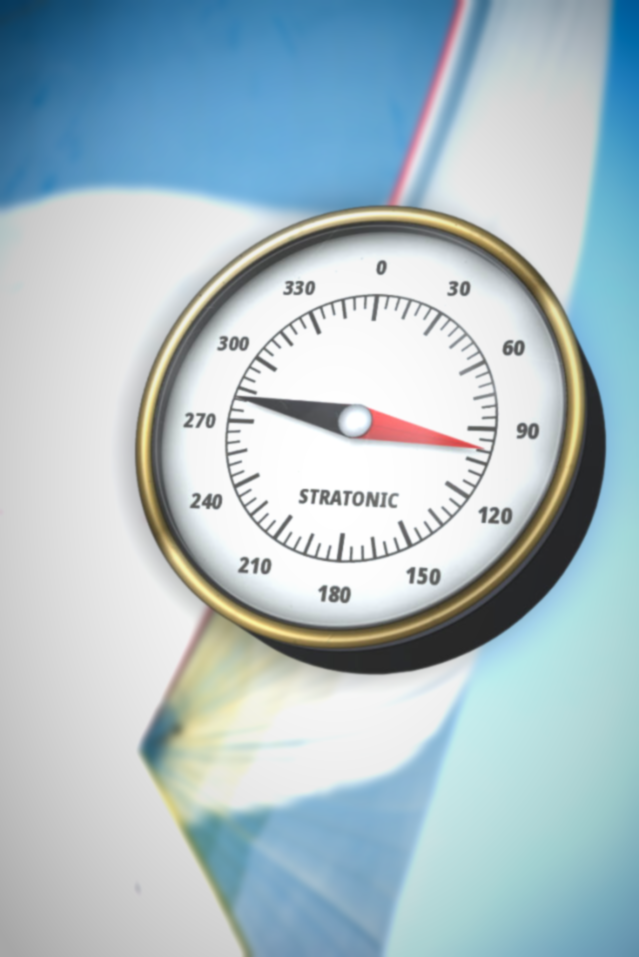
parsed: 100 °
